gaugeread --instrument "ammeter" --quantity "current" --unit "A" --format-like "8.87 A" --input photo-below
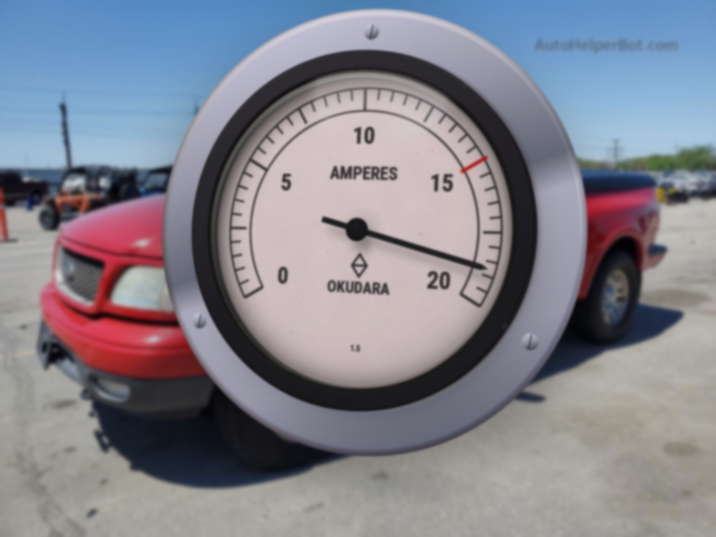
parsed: 18.75 A
